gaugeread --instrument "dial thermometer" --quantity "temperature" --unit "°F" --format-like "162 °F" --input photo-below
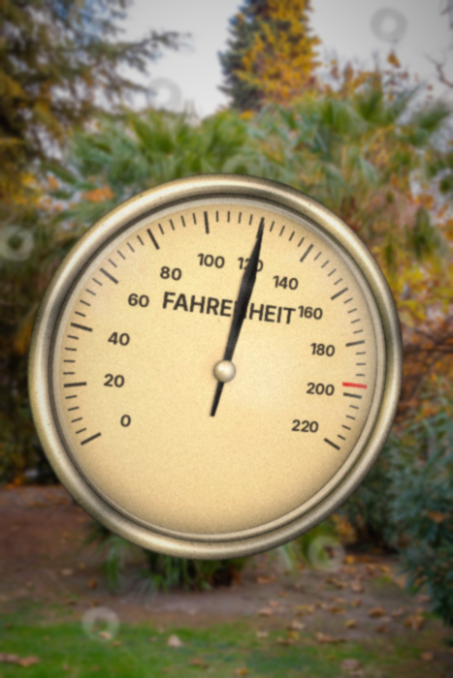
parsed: 120 °F
